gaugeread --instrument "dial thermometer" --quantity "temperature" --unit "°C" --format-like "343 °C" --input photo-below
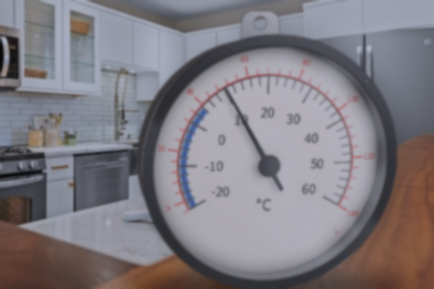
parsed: 10 °C
